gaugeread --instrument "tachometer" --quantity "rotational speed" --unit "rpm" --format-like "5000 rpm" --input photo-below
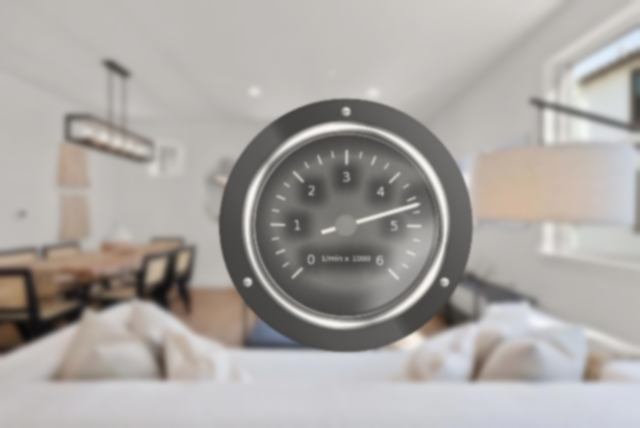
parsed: 4625 rpm
